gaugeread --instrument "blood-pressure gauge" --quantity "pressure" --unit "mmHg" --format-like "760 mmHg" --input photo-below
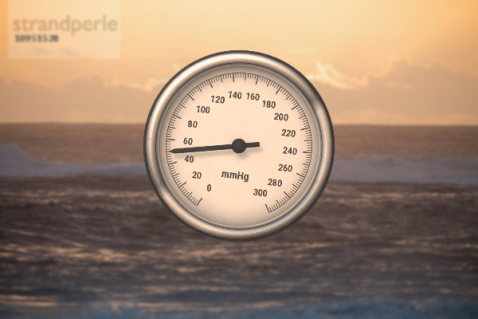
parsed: 50 mmHg
